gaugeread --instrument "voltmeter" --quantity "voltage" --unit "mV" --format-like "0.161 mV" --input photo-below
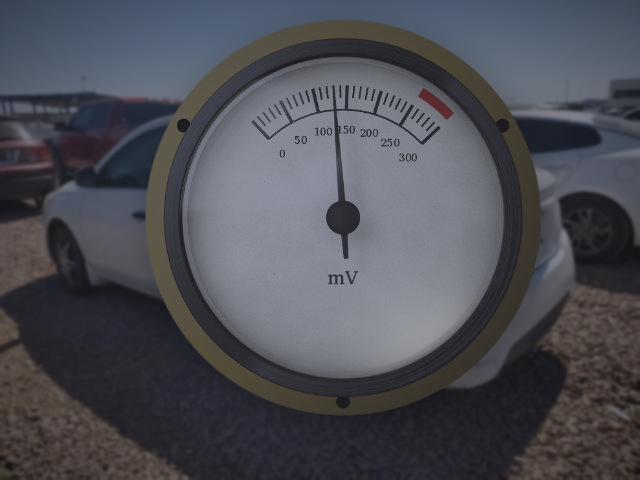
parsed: 130 mV
